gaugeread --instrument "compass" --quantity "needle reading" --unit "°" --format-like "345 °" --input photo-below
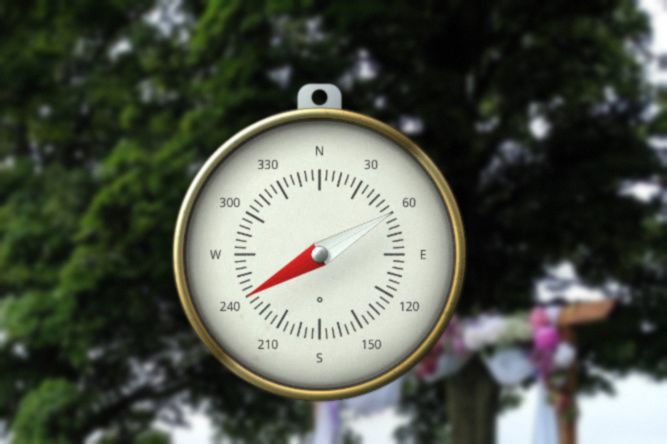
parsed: 240 °
